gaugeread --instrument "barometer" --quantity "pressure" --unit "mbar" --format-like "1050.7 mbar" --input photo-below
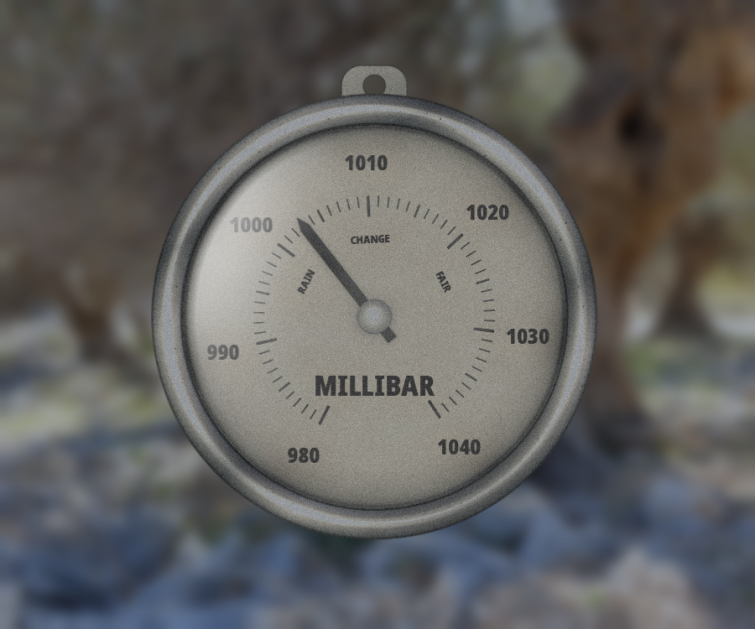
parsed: 1003 mbar
